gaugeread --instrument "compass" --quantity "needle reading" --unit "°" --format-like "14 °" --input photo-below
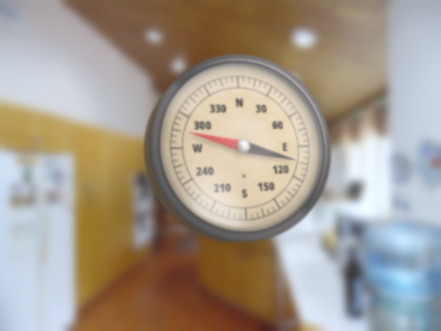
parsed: 285 °
